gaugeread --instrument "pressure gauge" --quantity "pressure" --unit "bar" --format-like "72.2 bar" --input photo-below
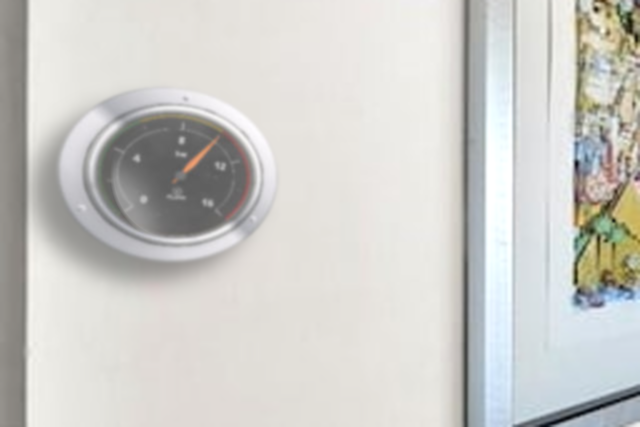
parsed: 10 bar
